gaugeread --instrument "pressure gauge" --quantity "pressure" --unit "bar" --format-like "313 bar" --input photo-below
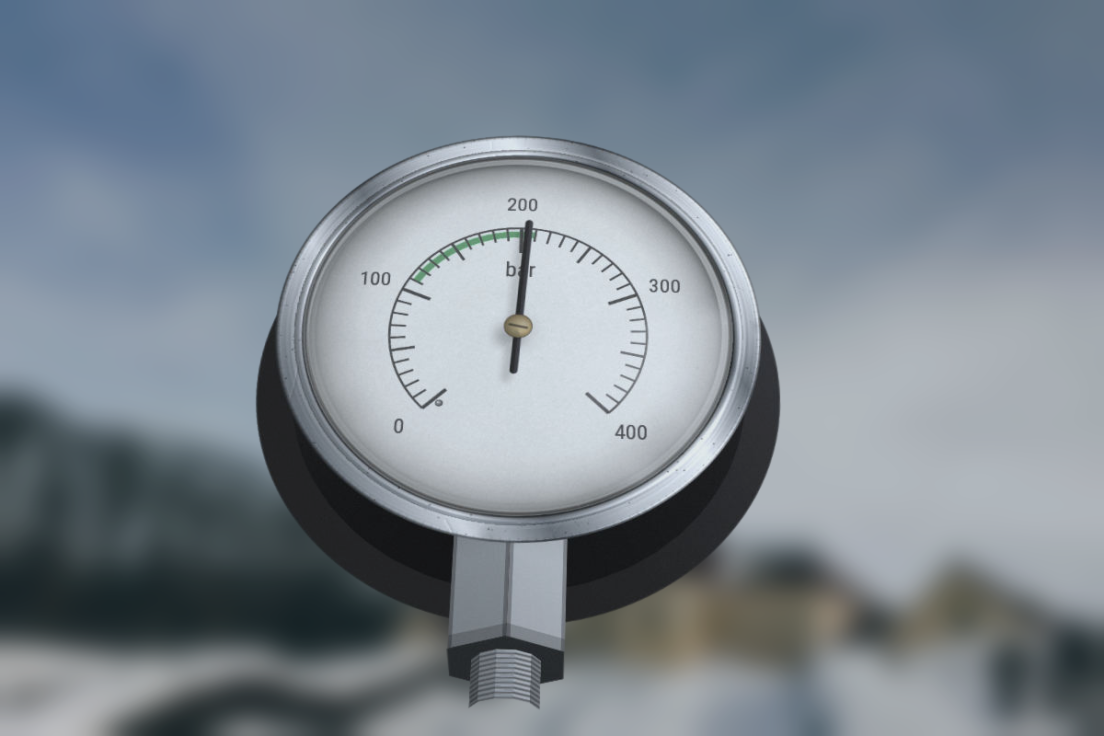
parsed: 205 bar
